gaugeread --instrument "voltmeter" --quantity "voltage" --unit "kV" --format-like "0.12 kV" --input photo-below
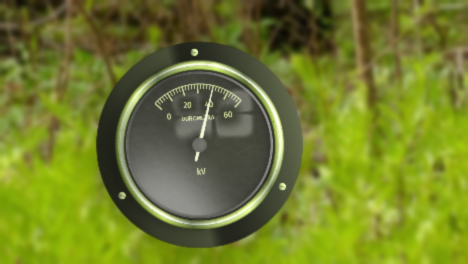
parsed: 40 kV
